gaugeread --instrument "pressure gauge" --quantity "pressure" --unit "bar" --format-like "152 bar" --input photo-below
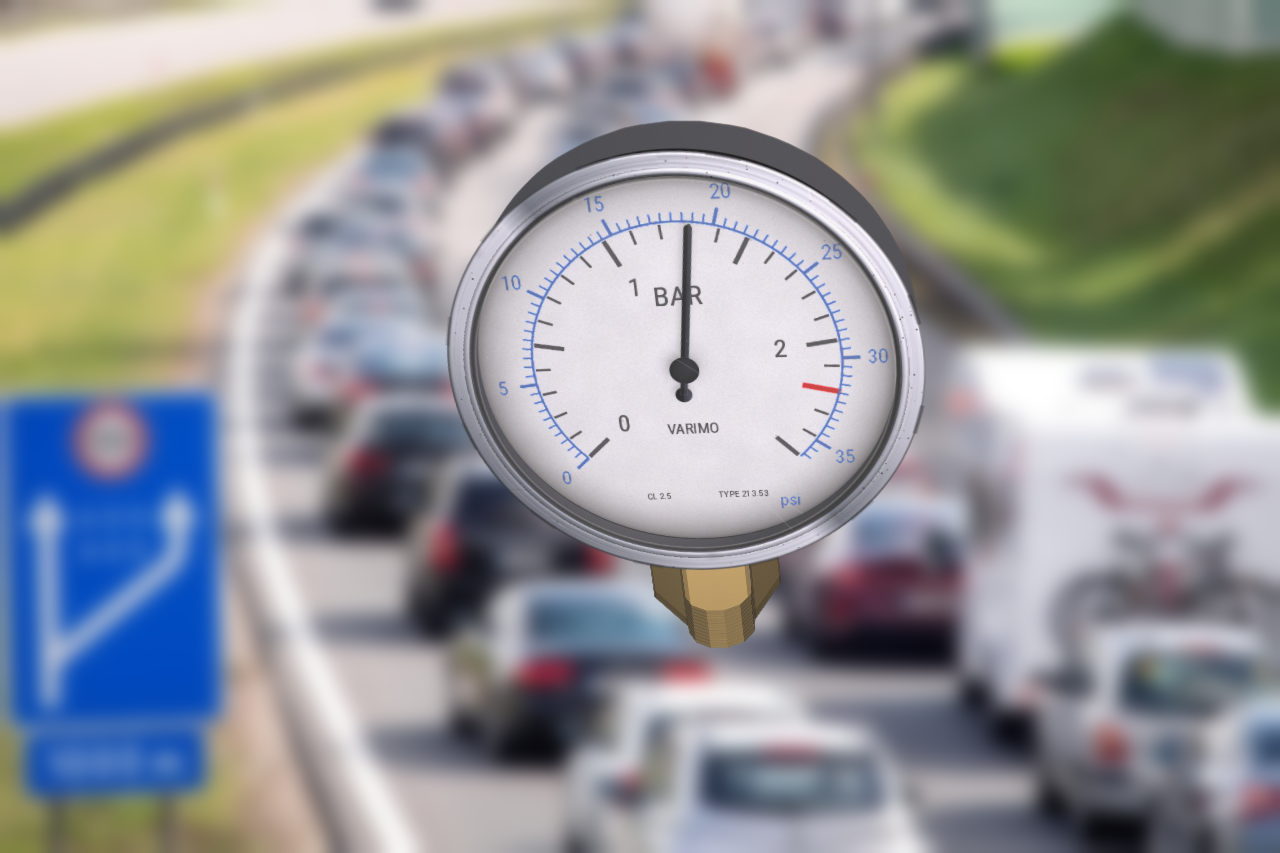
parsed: 1.3 bar
